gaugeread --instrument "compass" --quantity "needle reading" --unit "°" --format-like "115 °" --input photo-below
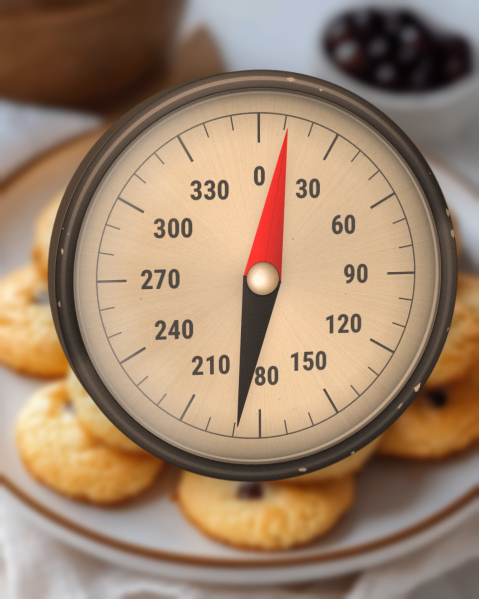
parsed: 10 °
